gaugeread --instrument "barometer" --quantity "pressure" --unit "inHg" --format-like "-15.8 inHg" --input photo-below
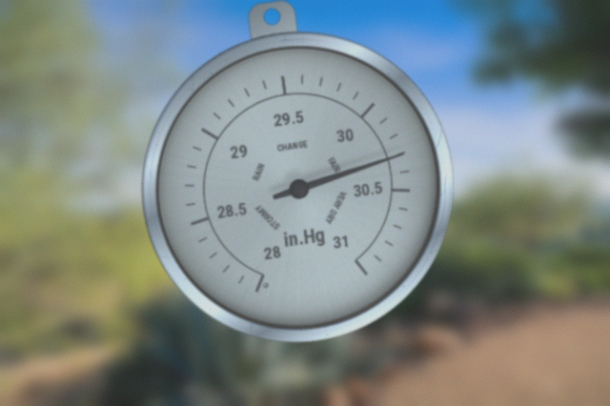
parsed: 30.3 inHg
